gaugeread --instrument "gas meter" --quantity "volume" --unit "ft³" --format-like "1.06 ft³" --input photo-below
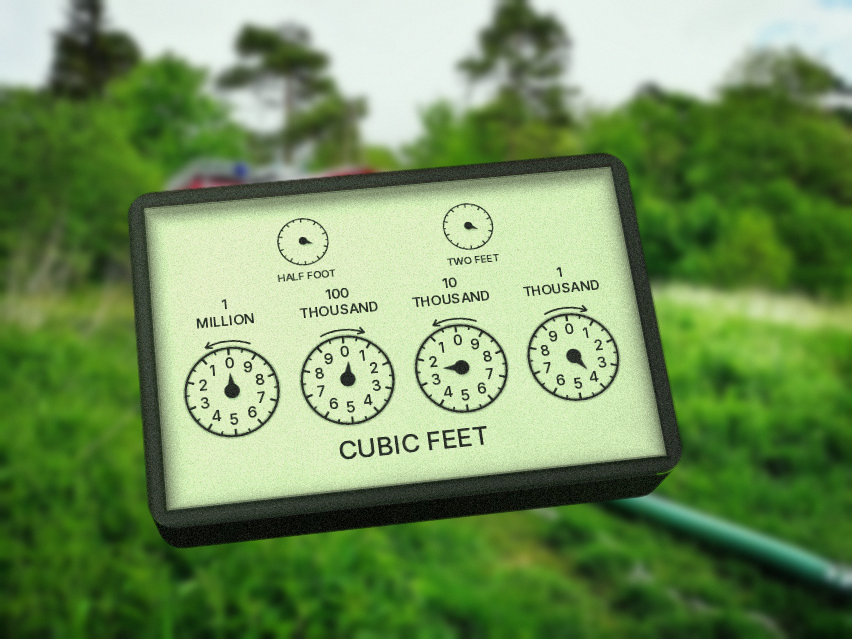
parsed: 2400 ft³
